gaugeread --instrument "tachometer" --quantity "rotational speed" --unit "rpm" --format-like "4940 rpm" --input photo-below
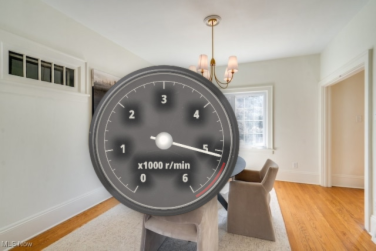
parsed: 5100 rpm
